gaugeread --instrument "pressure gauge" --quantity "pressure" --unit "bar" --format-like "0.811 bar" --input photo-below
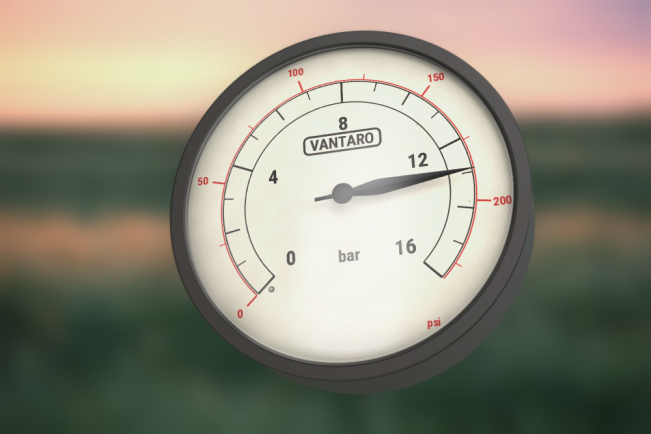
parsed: 13 bar
